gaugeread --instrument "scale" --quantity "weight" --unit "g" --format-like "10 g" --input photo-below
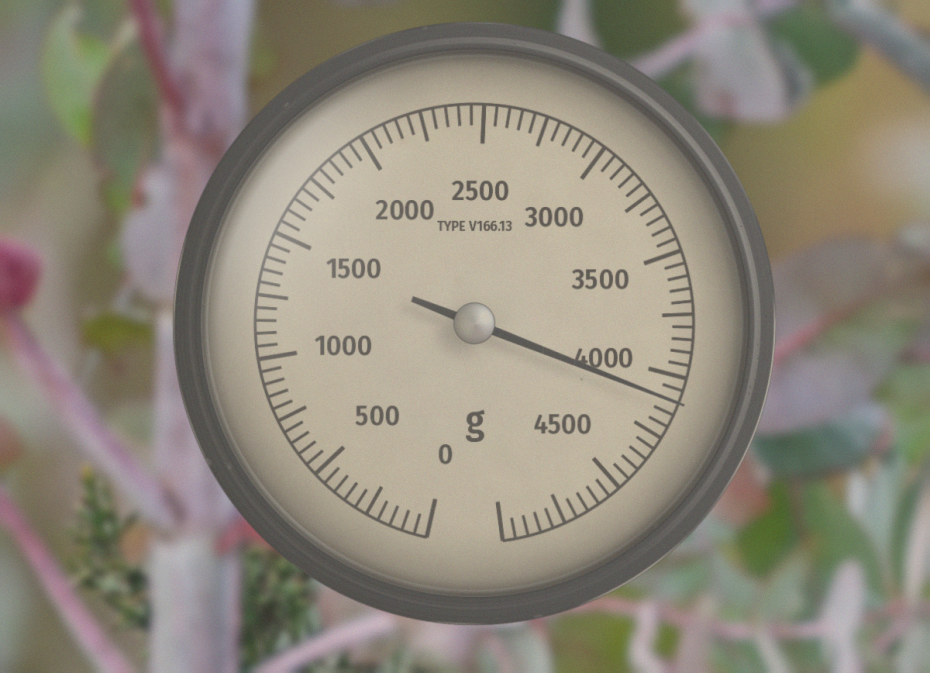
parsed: 4100 g
